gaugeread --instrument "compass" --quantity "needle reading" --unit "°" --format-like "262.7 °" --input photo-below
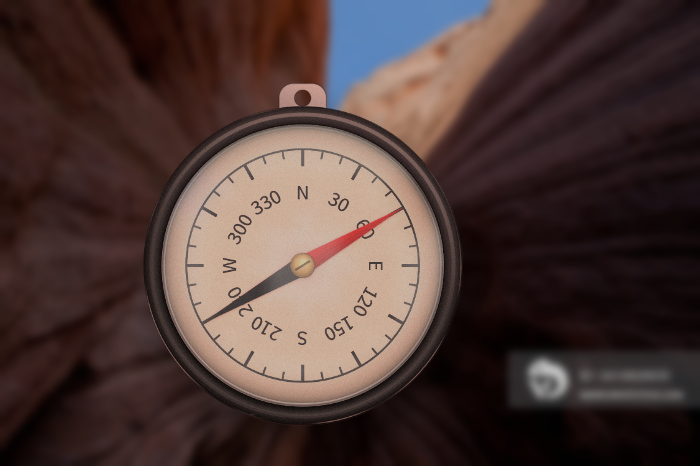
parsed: 60 °
